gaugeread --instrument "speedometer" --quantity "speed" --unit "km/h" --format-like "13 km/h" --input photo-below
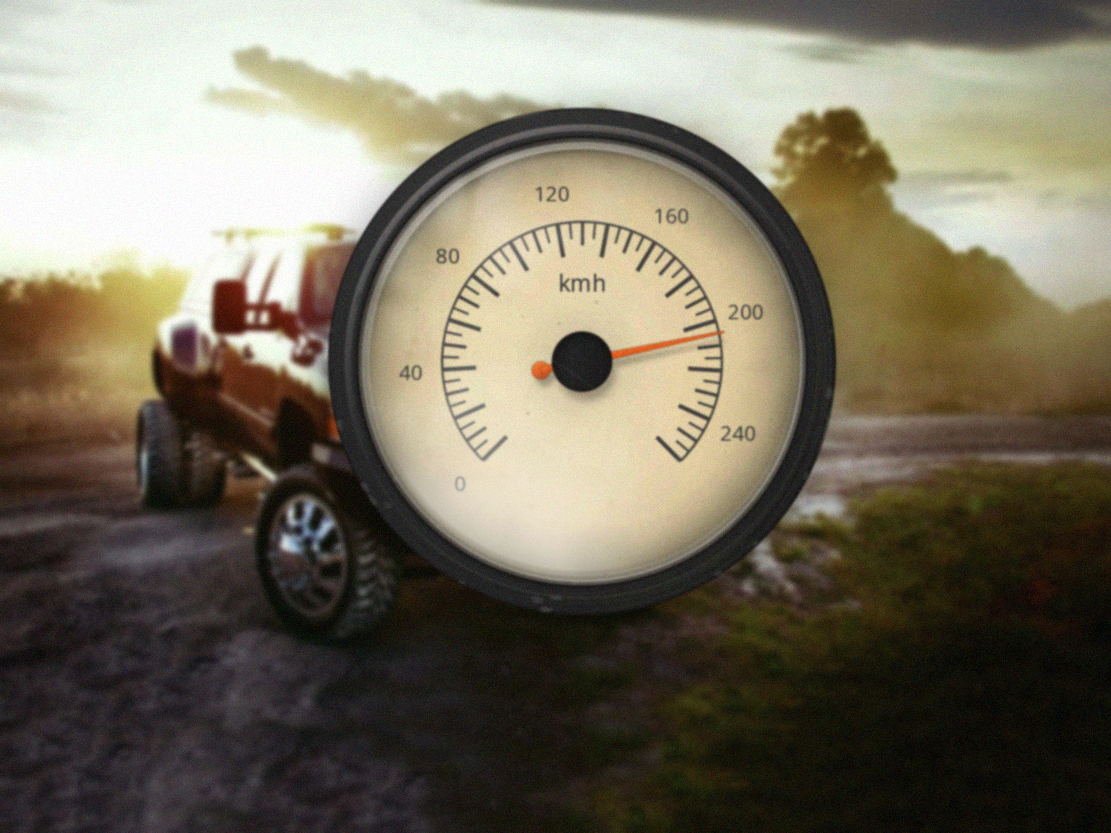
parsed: 205 km/h
